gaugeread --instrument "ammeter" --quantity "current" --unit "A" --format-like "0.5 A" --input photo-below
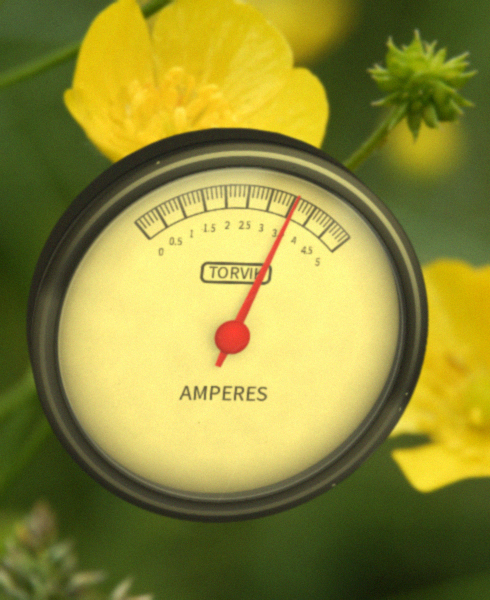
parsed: 3.5 A
